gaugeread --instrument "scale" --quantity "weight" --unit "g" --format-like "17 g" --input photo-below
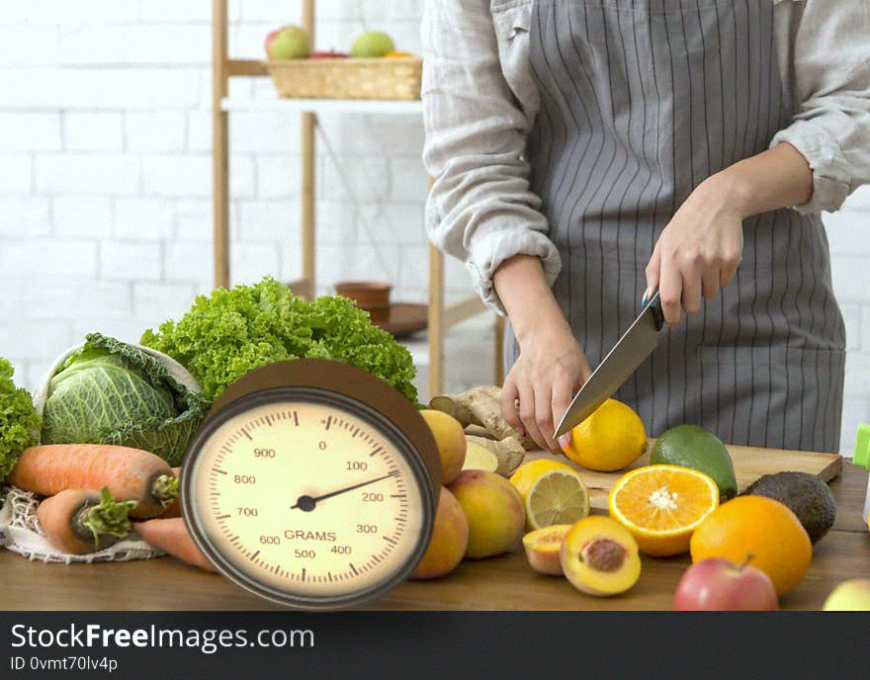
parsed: 150 g
